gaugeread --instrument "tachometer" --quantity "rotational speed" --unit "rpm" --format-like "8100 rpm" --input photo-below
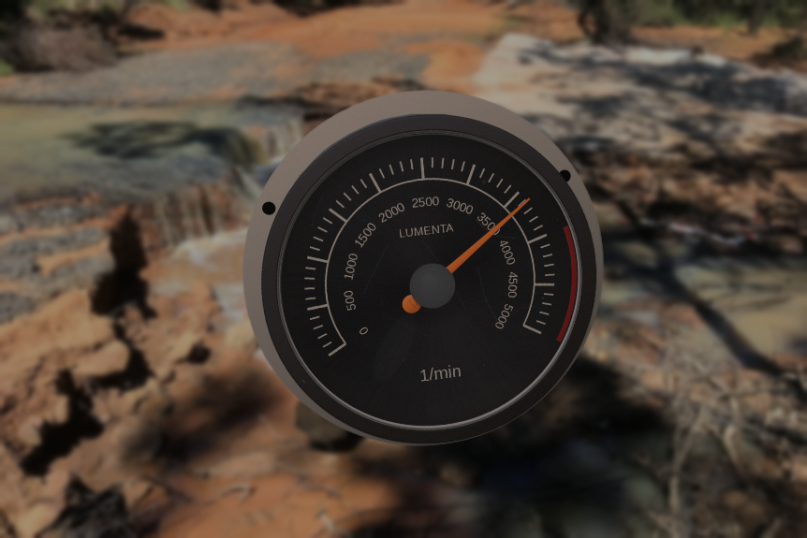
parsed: 3600 rpm
